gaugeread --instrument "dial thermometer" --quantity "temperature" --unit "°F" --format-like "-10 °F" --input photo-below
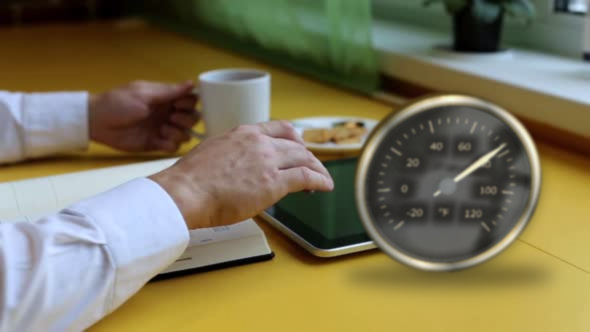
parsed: 76 °F
